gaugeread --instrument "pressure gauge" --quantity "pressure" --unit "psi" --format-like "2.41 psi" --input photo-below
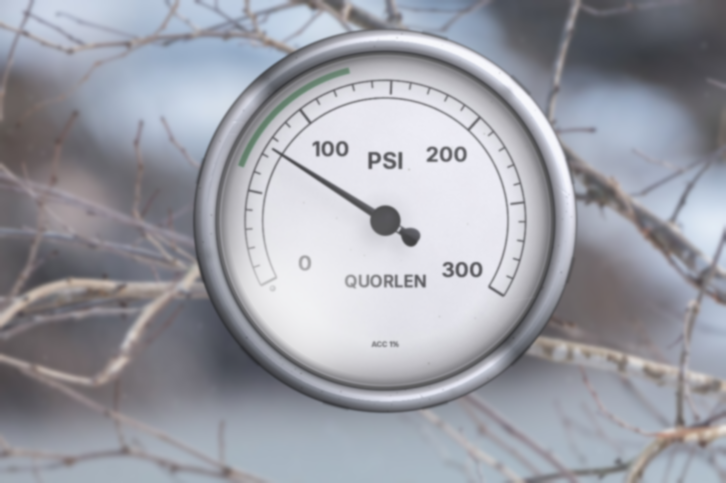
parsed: 75 psi
